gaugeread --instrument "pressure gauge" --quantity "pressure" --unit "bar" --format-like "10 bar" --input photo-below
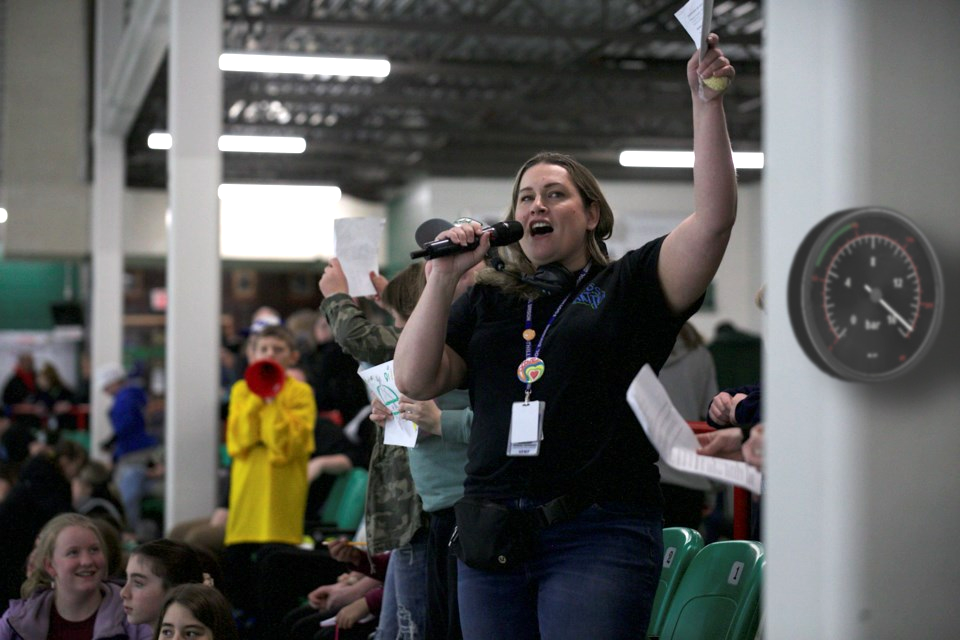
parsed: 15.5 bar
